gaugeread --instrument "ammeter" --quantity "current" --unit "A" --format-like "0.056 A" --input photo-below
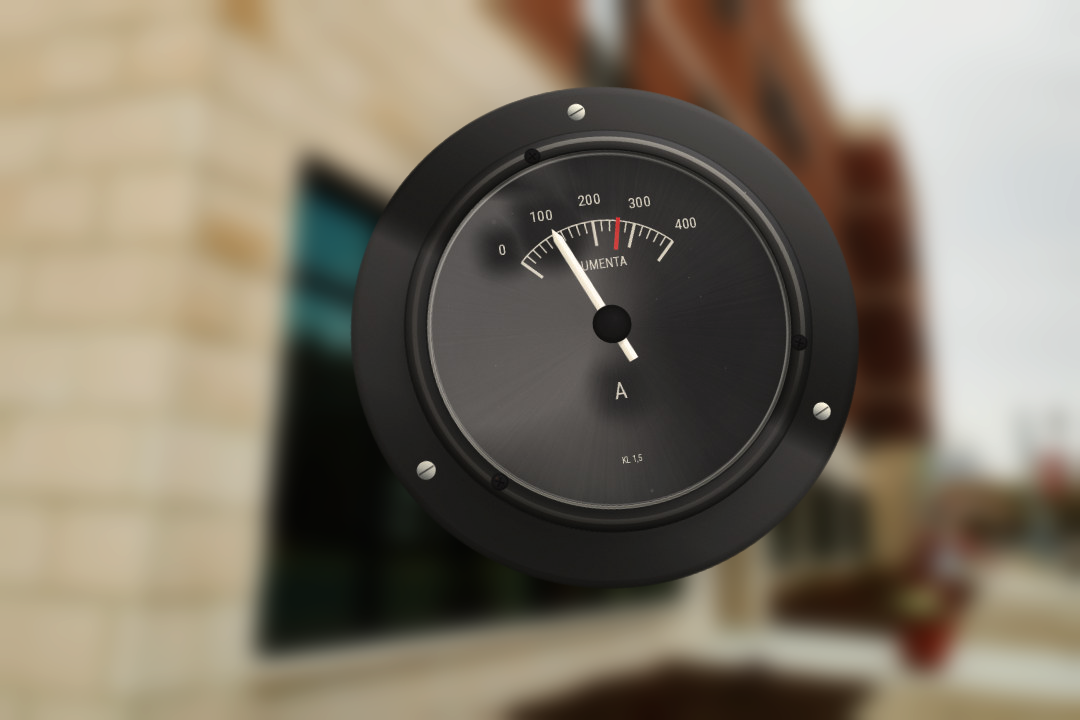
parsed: 100 A
